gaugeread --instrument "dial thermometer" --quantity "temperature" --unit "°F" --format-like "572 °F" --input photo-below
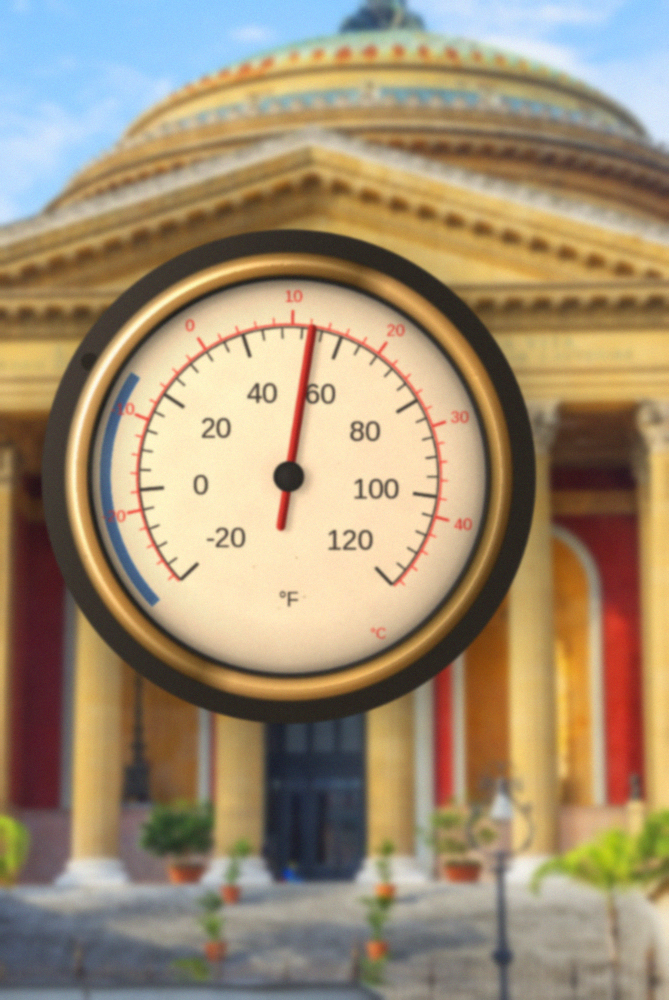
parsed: 54 °F
